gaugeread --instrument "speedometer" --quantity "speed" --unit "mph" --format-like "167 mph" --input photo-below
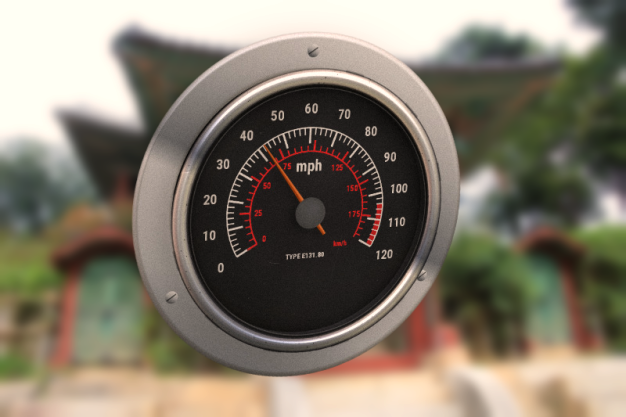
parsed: 42 mph
